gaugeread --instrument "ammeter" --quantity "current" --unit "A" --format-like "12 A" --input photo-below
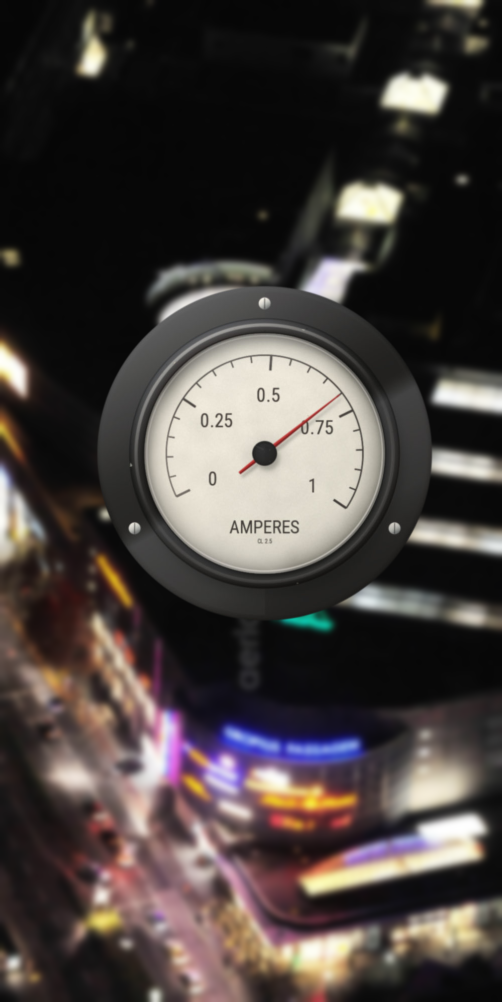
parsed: 0.7 A
